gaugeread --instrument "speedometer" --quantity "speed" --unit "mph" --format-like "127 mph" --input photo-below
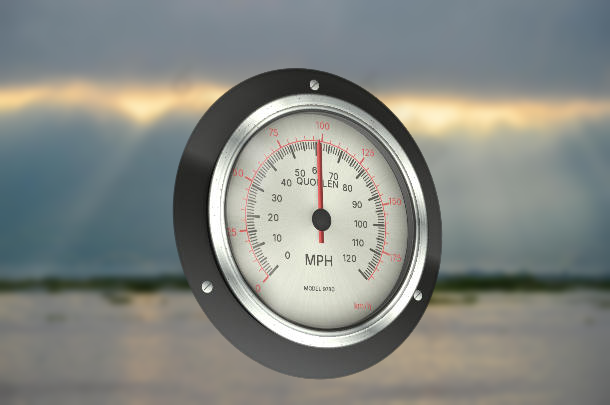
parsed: 60 mph
